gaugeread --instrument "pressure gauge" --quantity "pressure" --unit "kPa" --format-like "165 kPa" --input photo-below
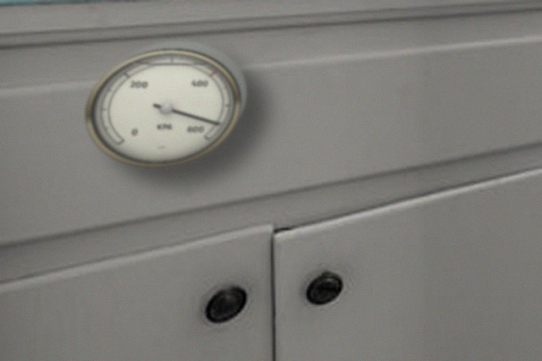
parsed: 550 kPa
